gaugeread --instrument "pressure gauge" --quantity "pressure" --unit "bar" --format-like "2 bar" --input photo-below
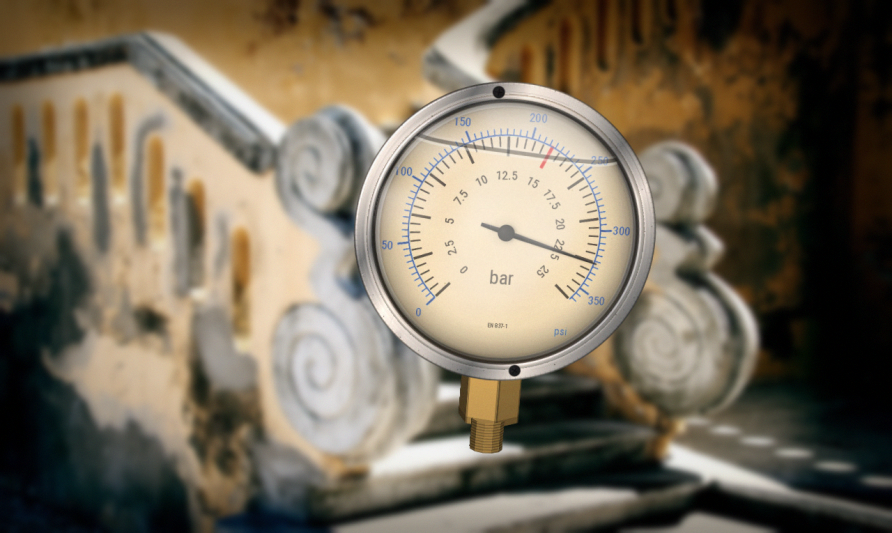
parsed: 22.5 bar
